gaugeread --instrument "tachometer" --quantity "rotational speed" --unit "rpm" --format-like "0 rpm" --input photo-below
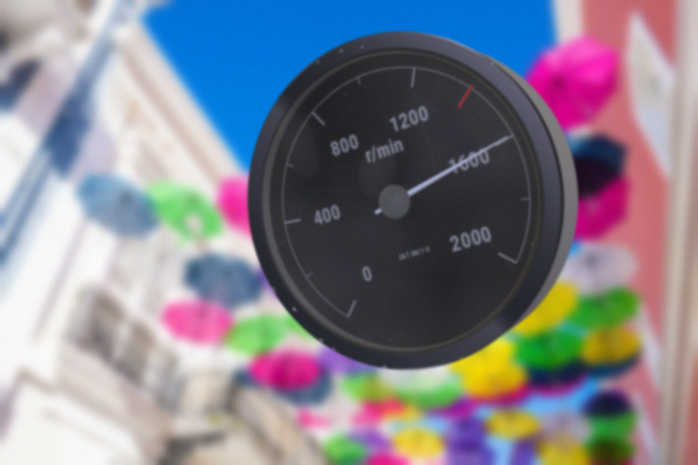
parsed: 1600 rpm
